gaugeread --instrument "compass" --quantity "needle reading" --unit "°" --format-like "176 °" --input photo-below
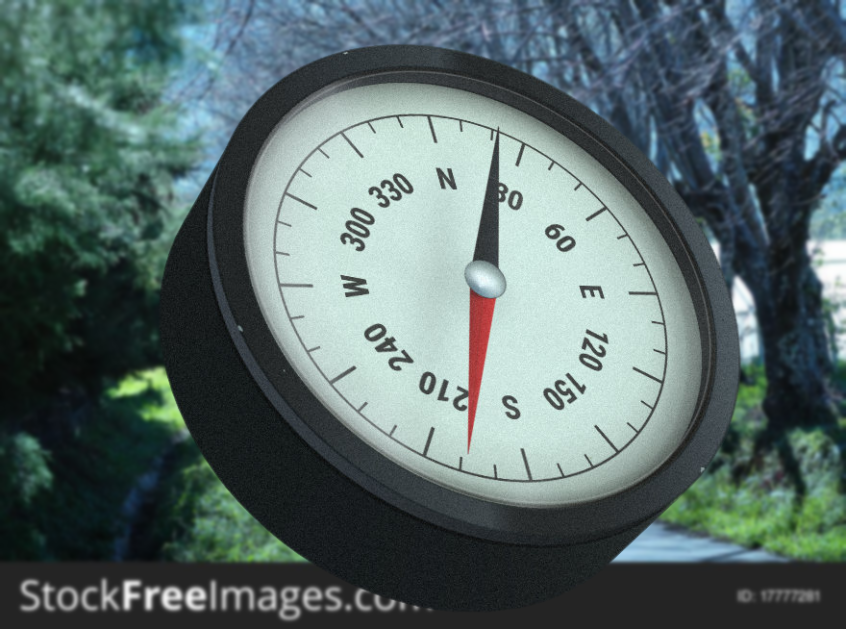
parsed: 200 °
